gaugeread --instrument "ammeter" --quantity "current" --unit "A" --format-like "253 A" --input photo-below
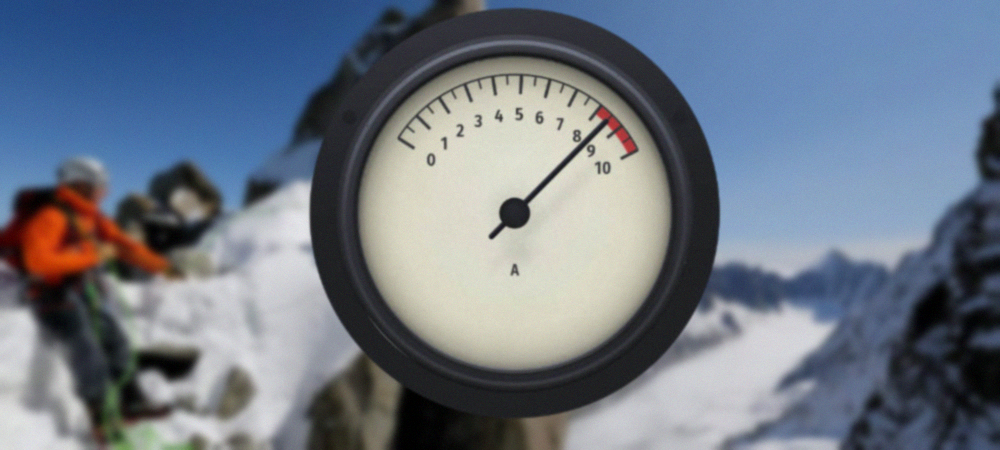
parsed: 8.5 A
